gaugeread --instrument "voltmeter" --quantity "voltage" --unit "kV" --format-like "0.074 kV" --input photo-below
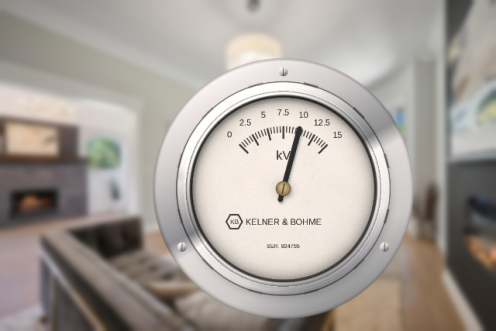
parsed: 10 kV
